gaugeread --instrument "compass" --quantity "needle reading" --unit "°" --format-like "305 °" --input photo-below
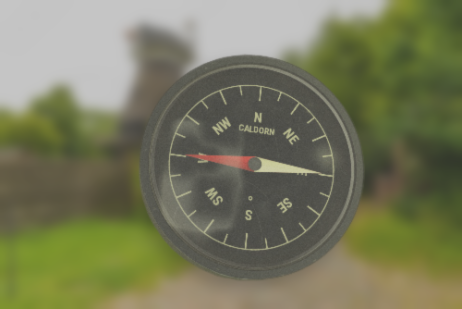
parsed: 270 °
